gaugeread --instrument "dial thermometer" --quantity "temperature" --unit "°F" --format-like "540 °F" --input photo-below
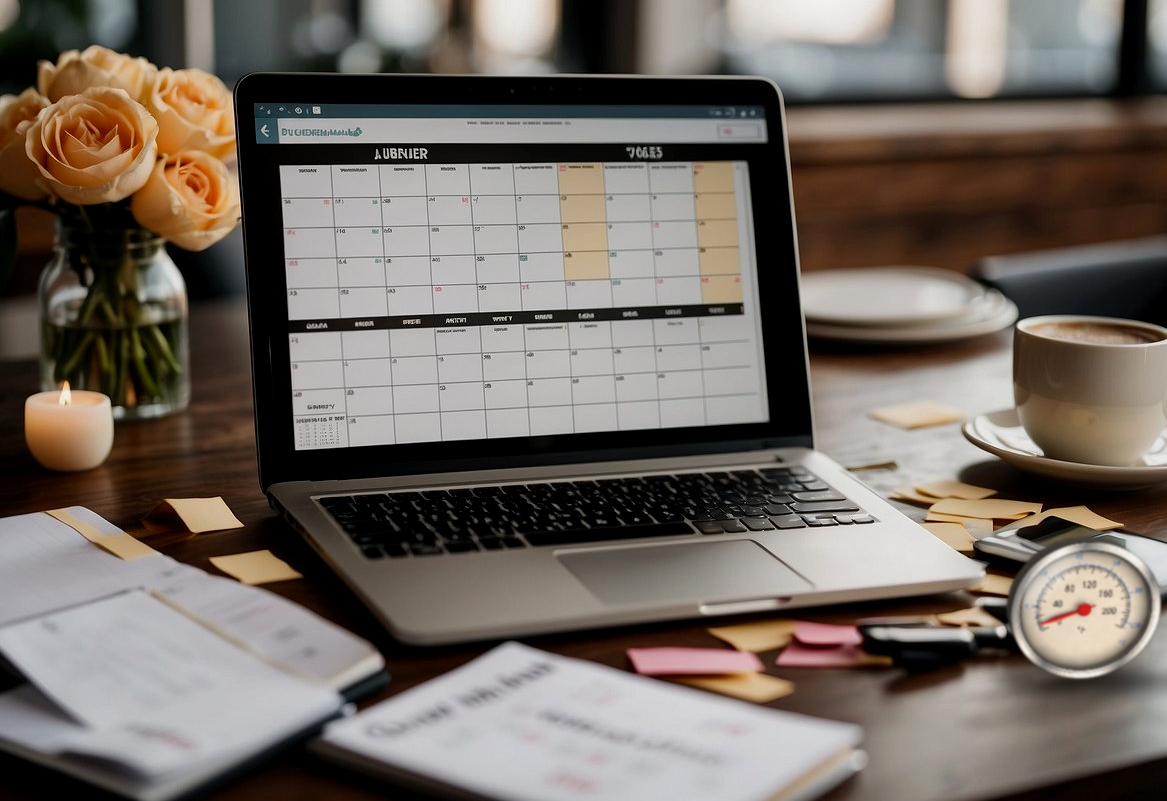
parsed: 10 °F
